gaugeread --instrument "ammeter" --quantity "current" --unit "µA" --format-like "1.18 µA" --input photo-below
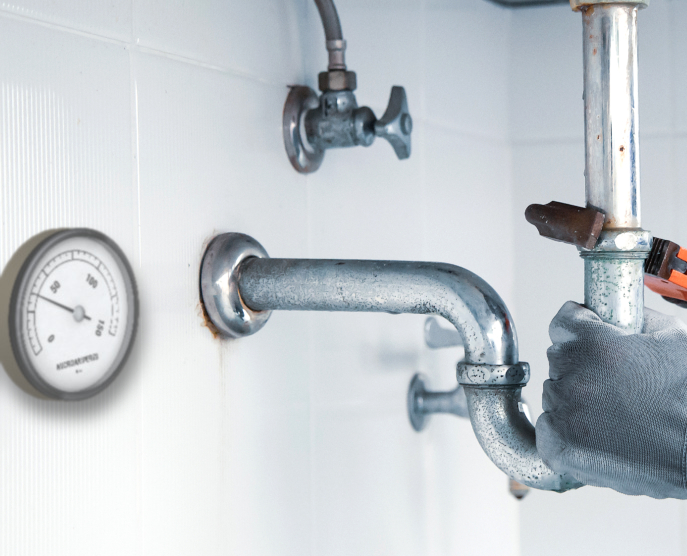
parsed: 35 µA
